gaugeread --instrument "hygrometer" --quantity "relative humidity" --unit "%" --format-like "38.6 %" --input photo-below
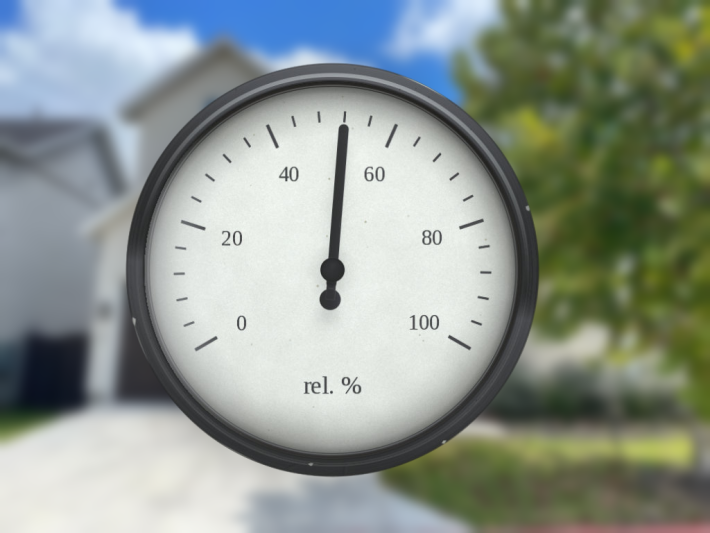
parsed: 52 %
